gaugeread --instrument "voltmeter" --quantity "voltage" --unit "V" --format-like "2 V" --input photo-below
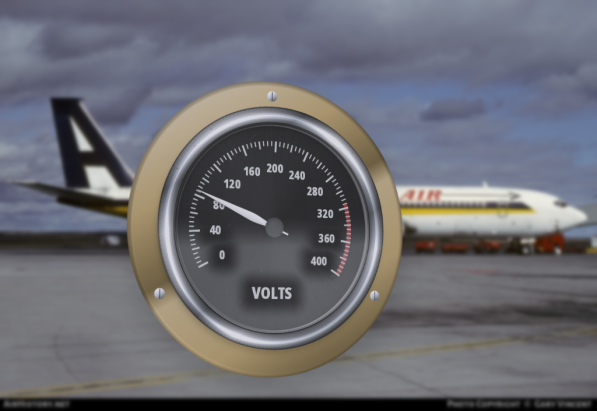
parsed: 85 V
